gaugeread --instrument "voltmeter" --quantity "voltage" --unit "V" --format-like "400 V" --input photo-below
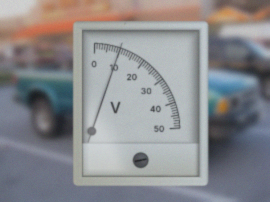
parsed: 10 V
